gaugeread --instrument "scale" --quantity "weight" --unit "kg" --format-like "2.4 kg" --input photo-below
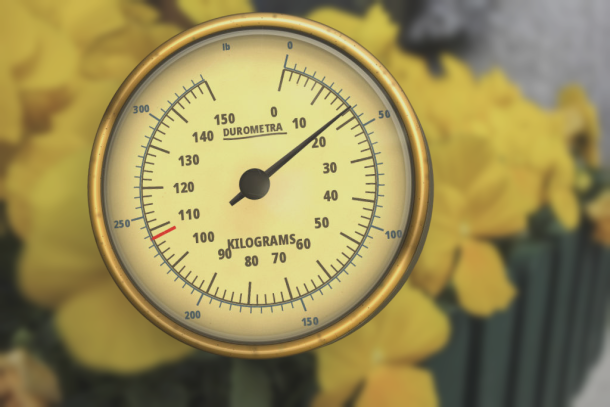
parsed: 18 kg
